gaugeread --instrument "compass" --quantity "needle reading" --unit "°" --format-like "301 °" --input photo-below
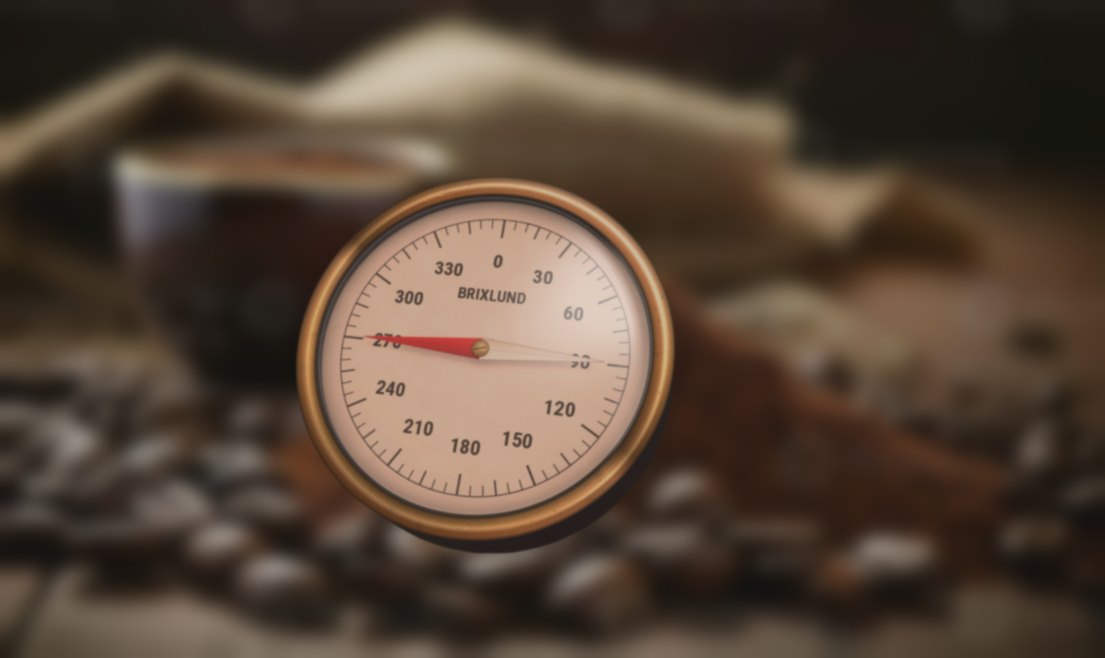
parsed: 270 °
